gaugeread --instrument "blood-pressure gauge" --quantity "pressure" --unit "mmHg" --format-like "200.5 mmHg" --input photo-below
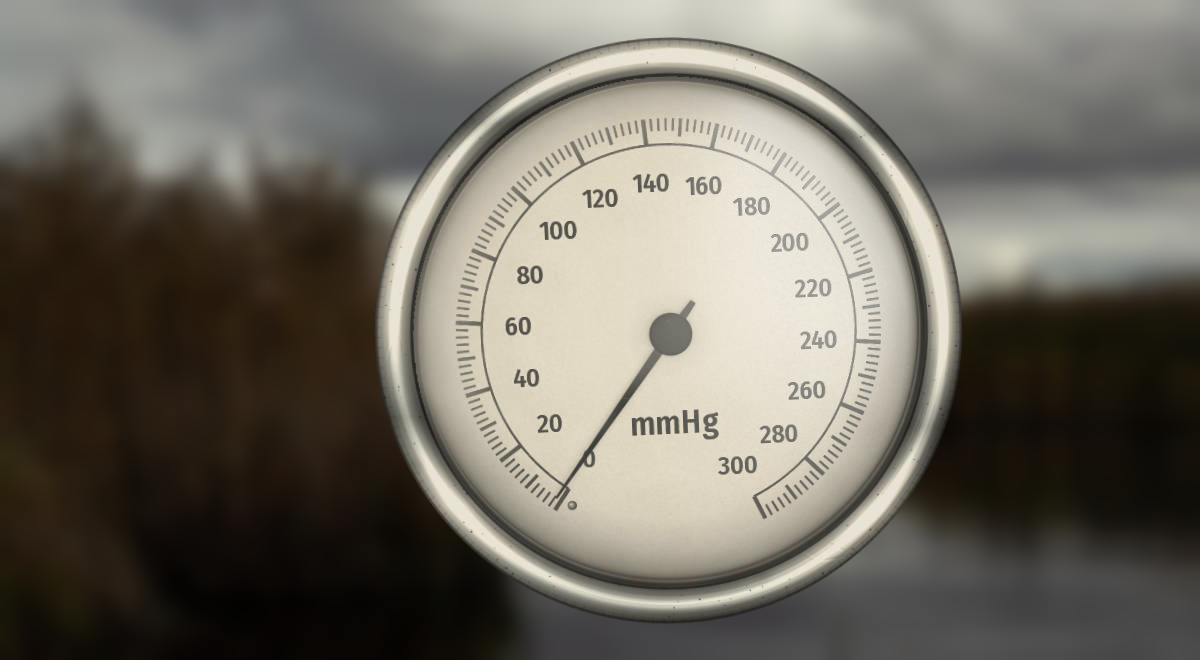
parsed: 2 mmHg
